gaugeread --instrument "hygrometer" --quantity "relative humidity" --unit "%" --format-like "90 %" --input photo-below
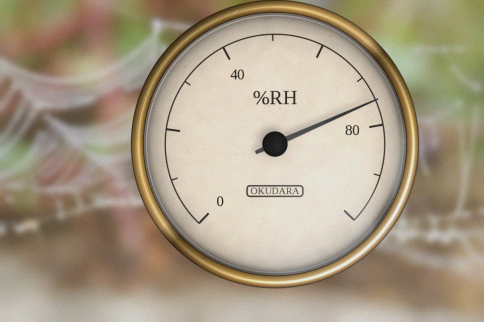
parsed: 75 %
